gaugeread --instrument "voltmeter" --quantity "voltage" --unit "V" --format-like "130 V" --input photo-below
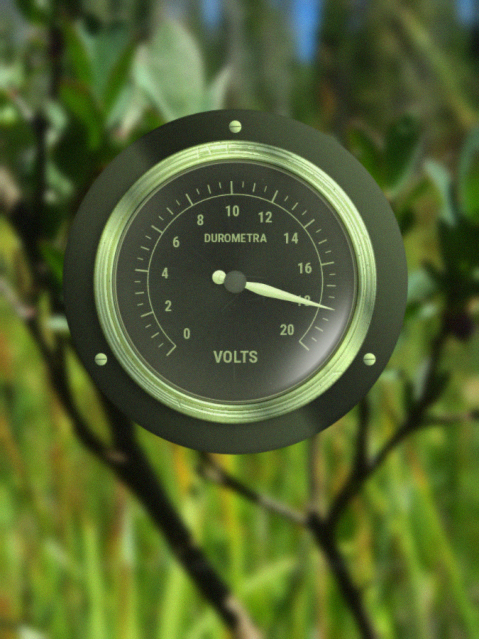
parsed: 18 V
